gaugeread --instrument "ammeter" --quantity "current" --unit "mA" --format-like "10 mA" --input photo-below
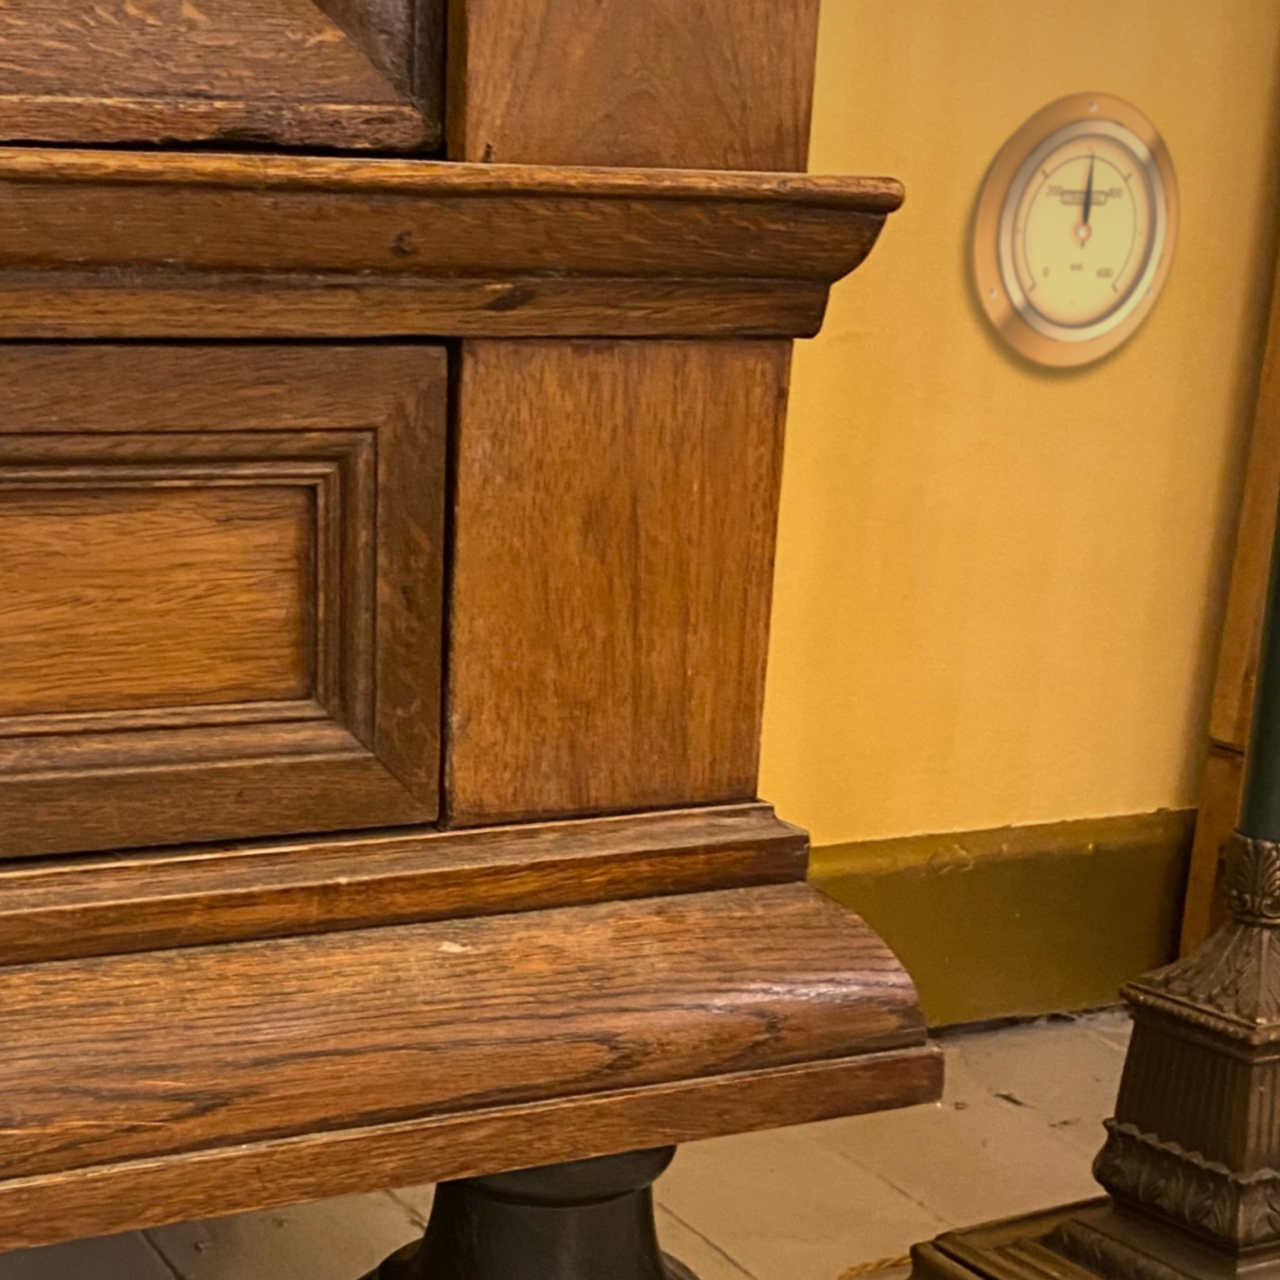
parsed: 300 mA
